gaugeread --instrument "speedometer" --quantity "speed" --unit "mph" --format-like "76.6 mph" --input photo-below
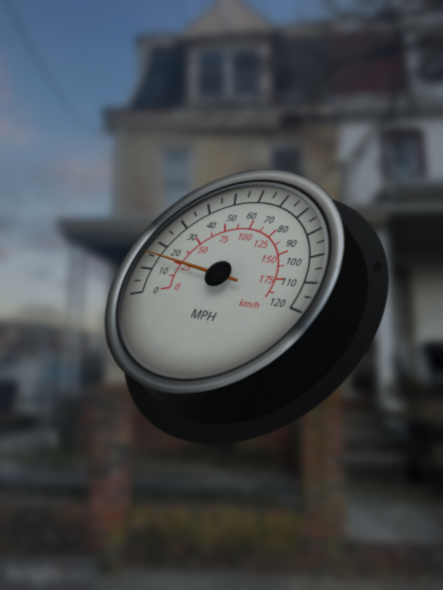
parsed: 15 mph
